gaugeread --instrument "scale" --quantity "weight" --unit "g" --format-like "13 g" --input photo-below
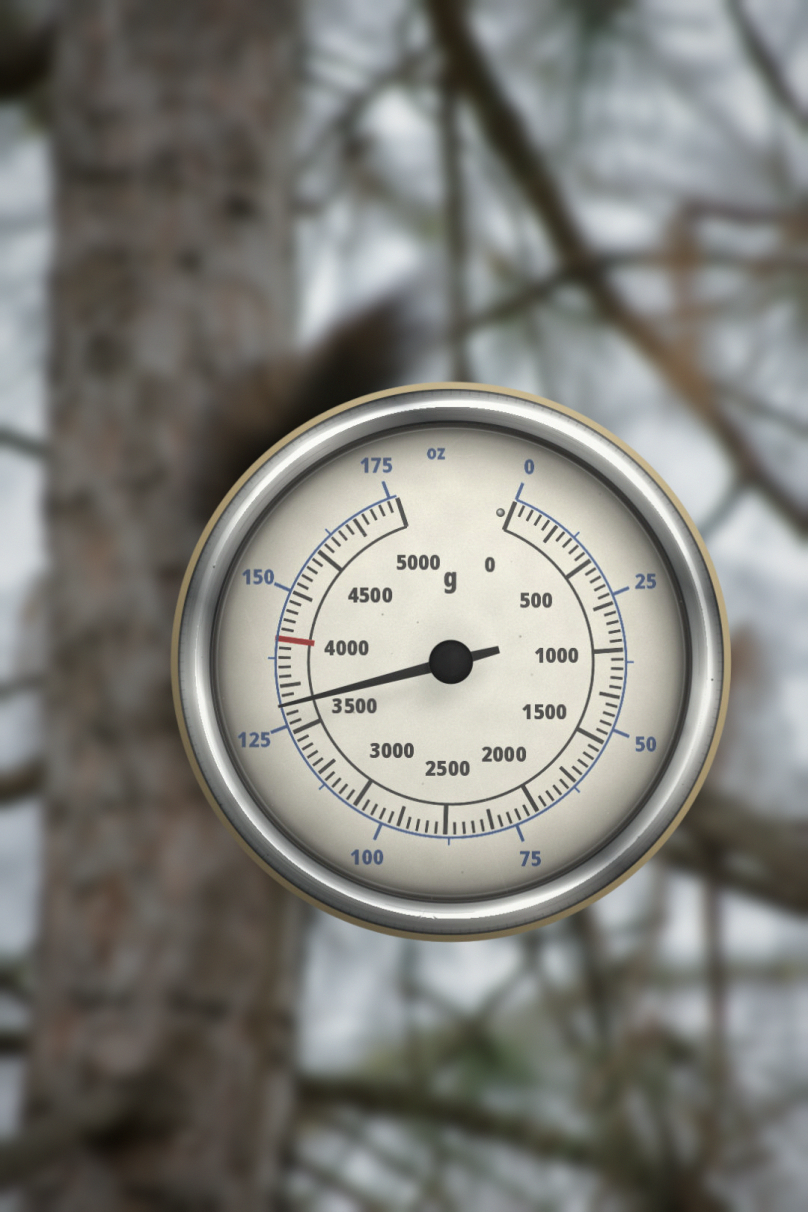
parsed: 3650 g
